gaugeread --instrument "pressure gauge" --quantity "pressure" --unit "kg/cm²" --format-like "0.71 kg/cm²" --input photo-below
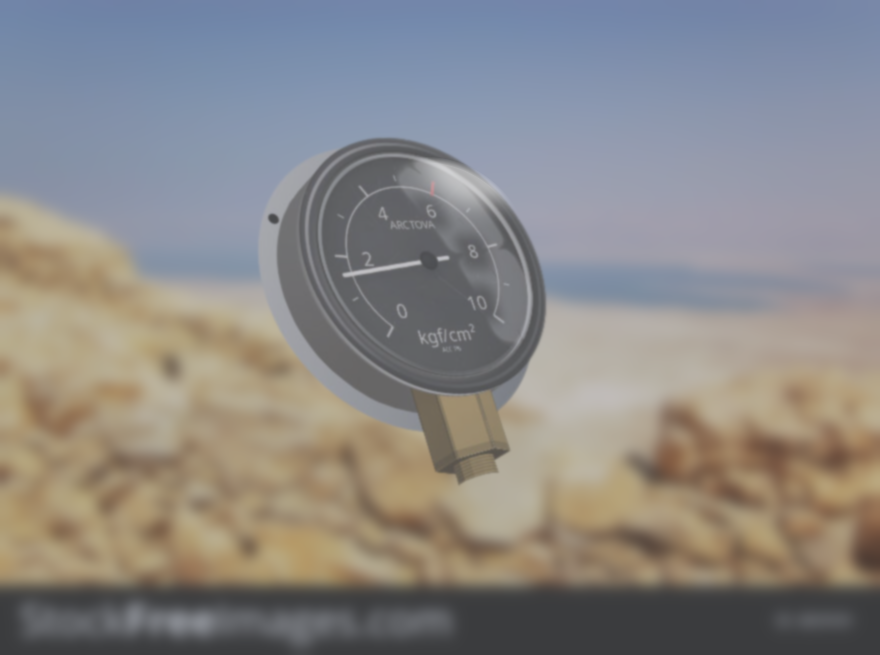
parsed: 1.5 kg/cm²
